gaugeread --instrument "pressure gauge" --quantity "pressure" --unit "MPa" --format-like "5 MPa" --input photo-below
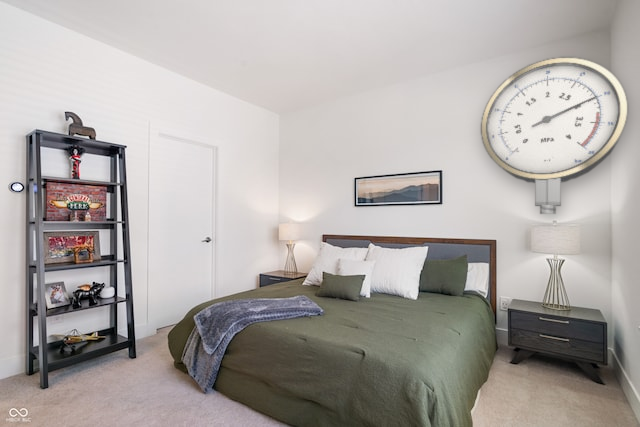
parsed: 3 MPa
